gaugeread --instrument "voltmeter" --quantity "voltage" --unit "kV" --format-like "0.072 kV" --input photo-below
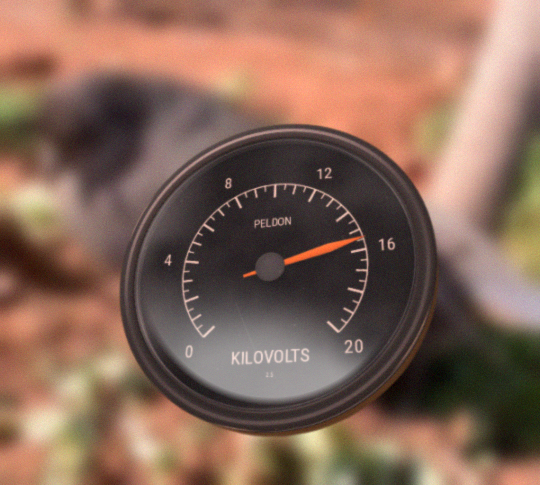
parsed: 15.5 kV
